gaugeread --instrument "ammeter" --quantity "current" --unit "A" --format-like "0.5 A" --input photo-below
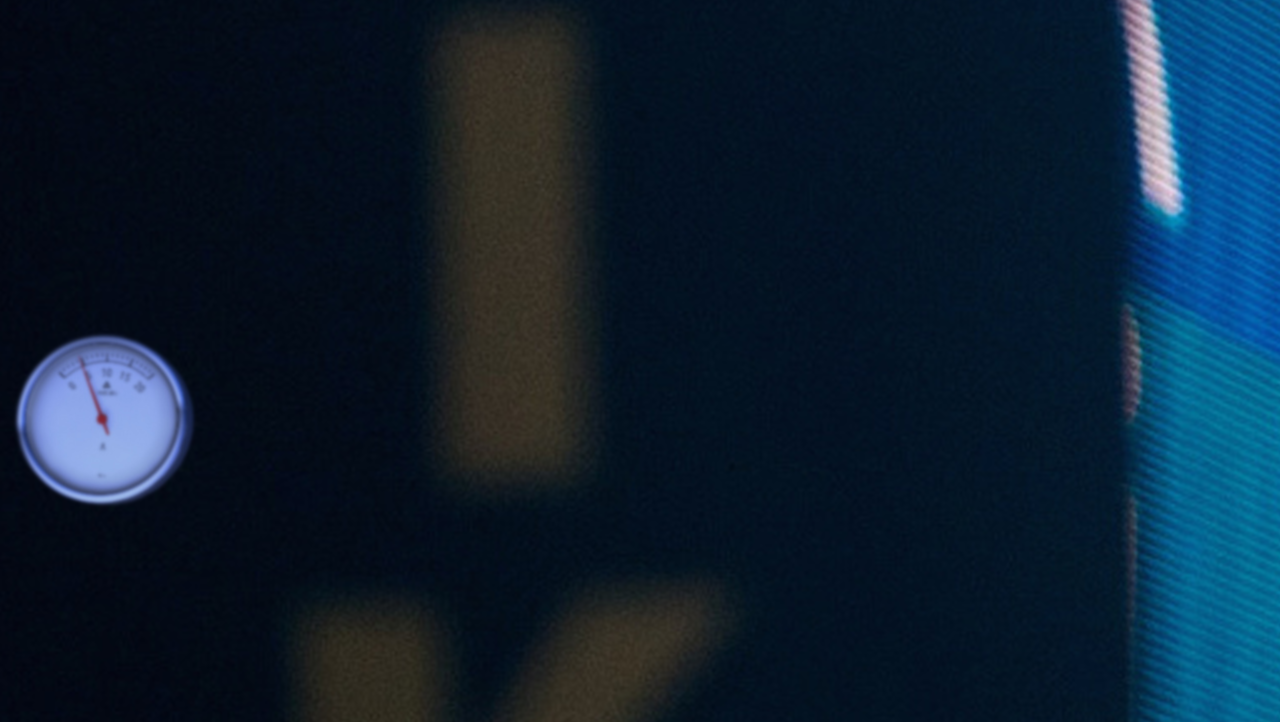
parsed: 5 A
